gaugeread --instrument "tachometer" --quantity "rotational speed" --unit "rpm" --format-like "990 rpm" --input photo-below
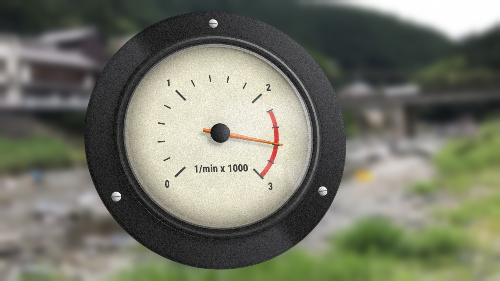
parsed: 2600 rpm
